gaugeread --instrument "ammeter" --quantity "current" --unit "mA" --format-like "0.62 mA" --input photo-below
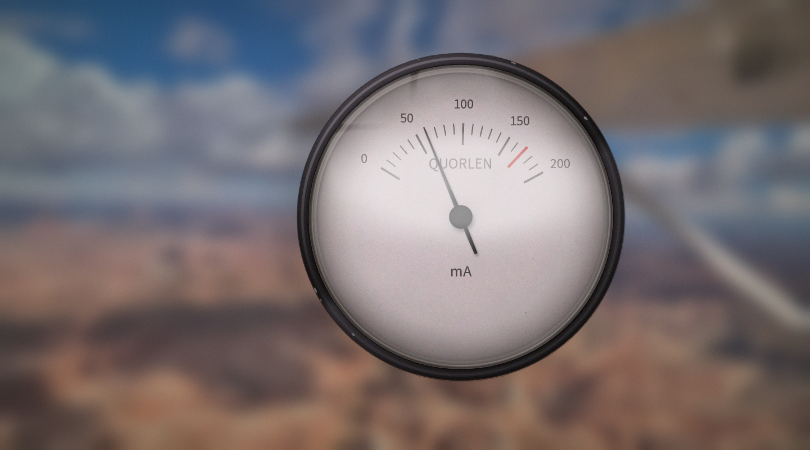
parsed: 60 mA
